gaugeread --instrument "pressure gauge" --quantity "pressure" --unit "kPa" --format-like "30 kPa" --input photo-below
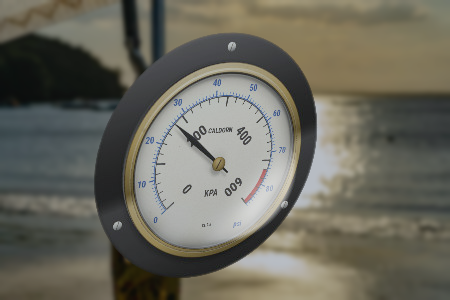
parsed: 180 kPa
